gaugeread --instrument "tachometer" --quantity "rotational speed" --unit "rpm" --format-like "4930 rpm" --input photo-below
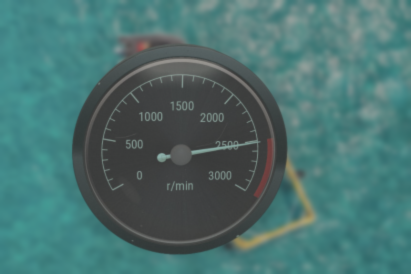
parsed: 2500 rpm
